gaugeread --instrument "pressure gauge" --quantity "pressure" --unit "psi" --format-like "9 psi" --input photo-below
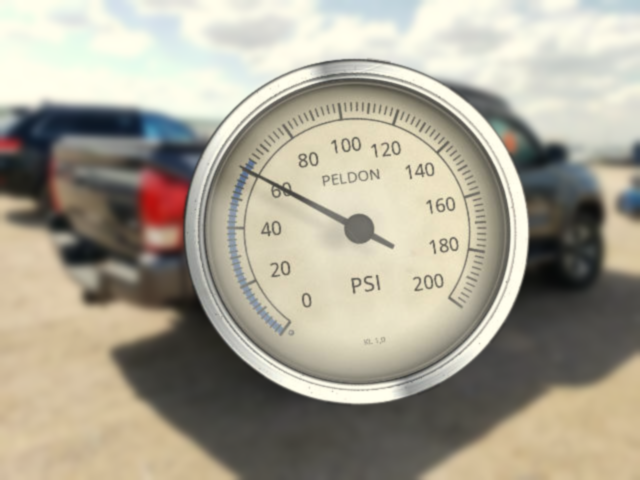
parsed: 60 psi
